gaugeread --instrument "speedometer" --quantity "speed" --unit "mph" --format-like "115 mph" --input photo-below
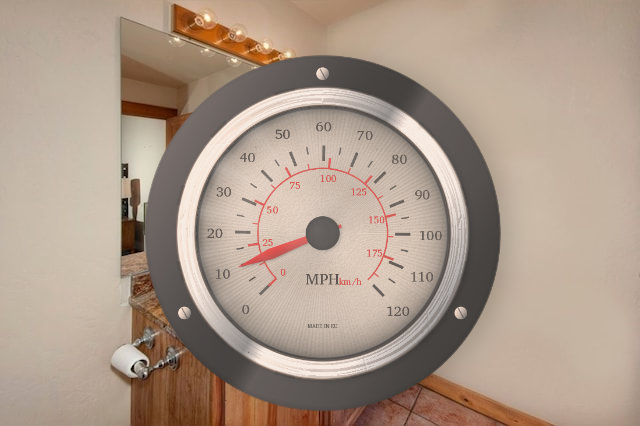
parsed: 10 mph
